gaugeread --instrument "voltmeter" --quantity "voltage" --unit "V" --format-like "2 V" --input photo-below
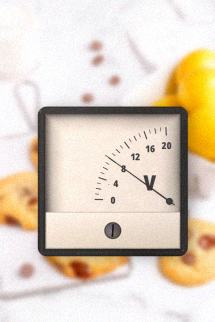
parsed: 8 V
